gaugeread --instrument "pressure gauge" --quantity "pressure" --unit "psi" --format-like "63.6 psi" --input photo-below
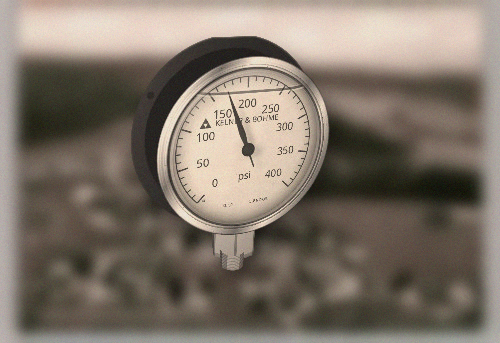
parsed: 170 psi
